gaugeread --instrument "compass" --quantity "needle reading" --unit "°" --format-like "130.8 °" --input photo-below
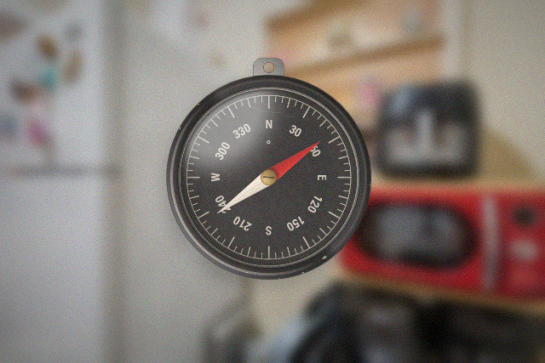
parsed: 55 °
